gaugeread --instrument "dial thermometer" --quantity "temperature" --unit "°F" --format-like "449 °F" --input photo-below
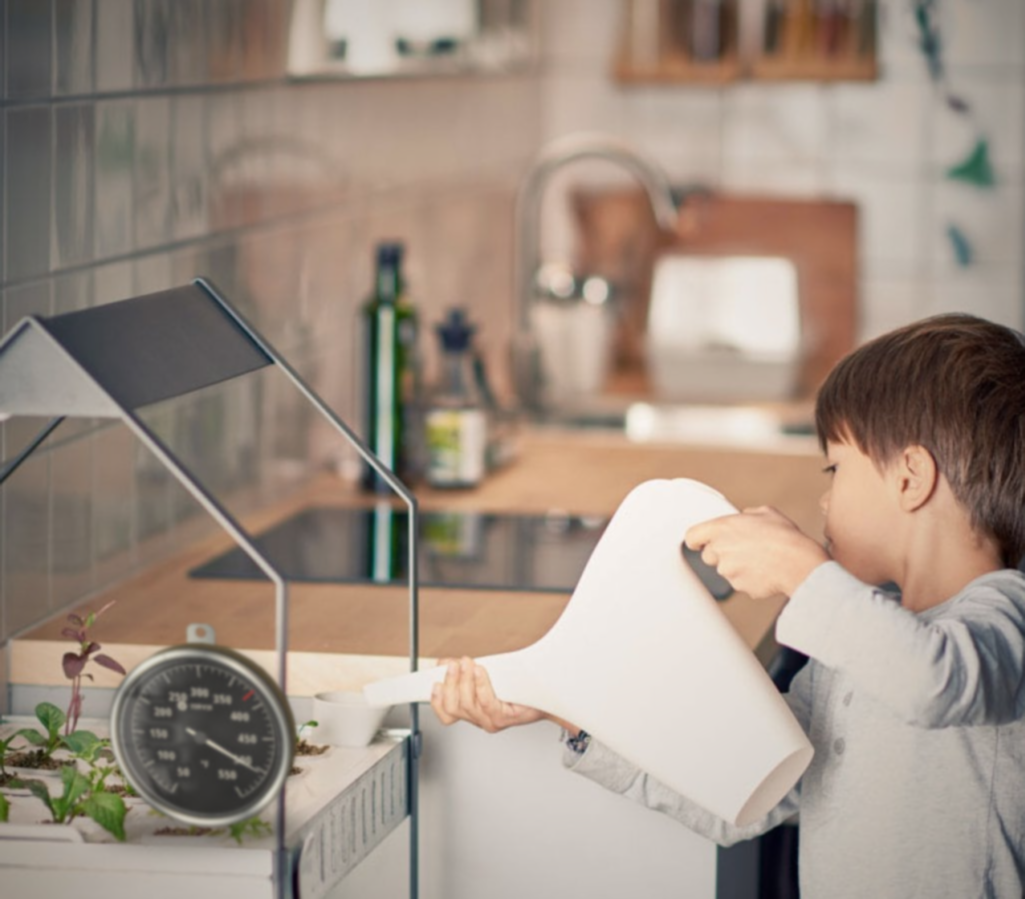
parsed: 500 °F
